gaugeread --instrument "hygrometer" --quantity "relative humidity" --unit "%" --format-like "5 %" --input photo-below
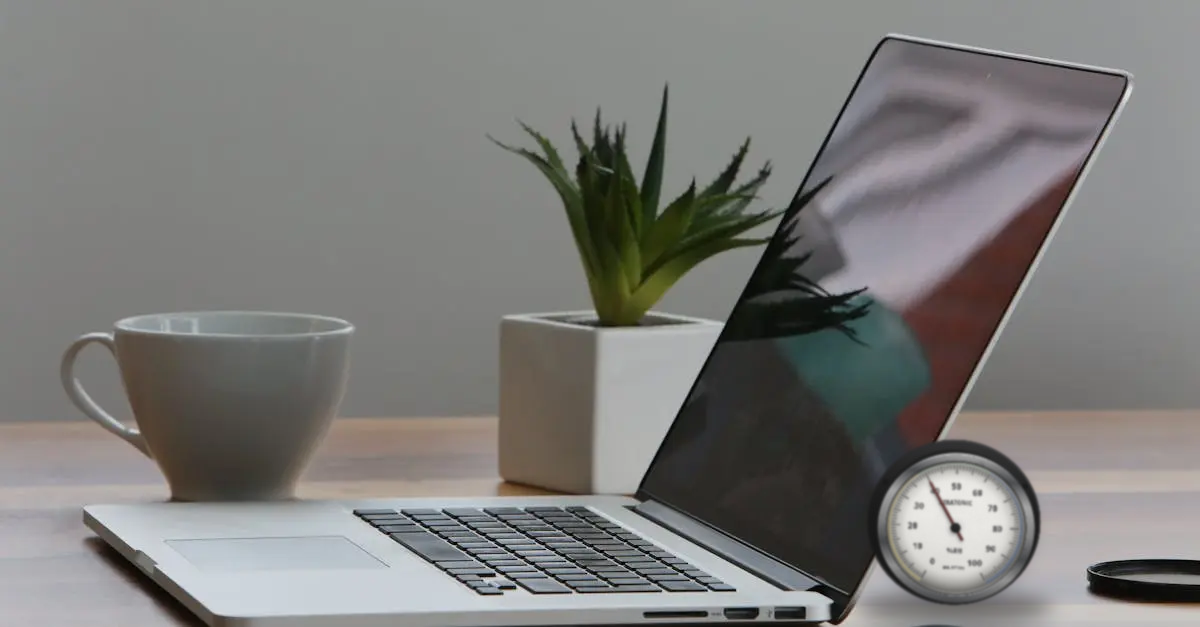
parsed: 40 %
